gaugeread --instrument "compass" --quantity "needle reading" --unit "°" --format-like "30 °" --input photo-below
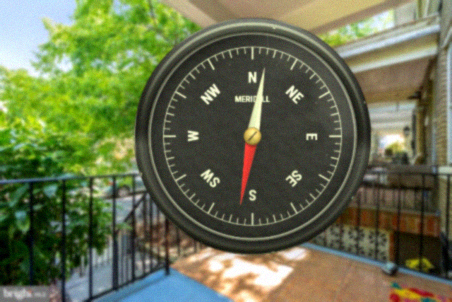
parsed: 190 °
